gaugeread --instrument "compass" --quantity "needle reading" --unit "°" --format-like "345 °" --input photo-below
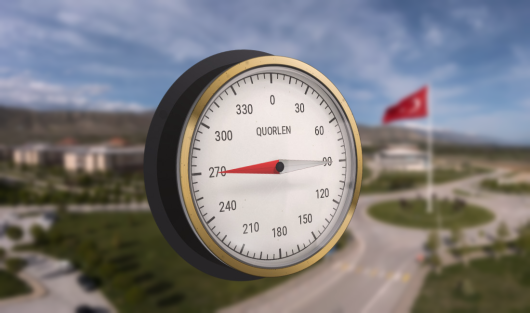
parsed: 270 °
